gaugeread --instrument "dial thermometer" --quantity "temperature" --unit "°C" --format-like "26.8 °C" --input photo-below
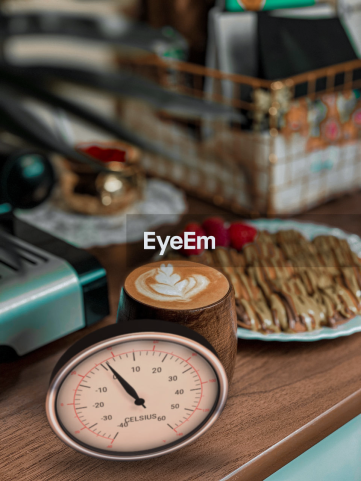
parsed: 2 °C
